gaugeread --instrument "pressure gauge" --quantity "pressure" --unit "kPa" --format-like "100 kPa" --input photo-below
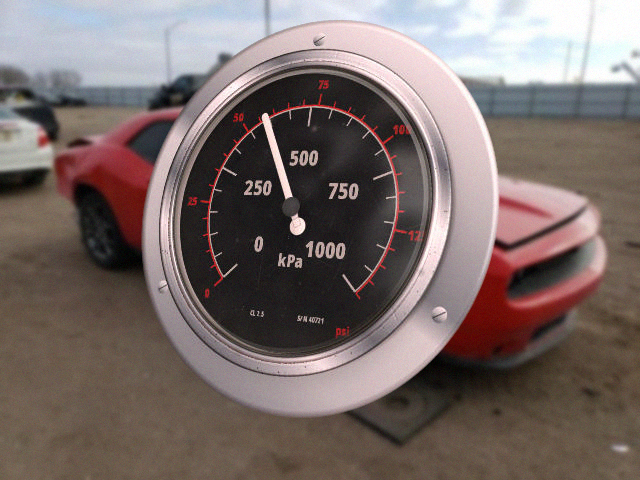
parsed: 400 kPa
